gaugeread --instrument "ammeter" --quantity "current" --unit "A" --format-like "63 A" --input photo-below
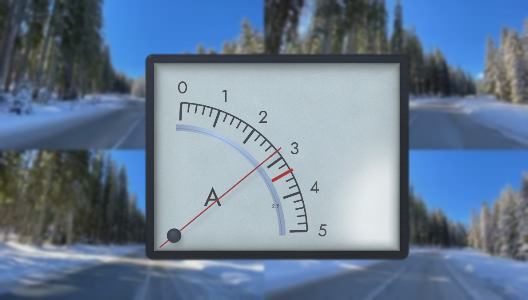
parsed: 2.8 A
